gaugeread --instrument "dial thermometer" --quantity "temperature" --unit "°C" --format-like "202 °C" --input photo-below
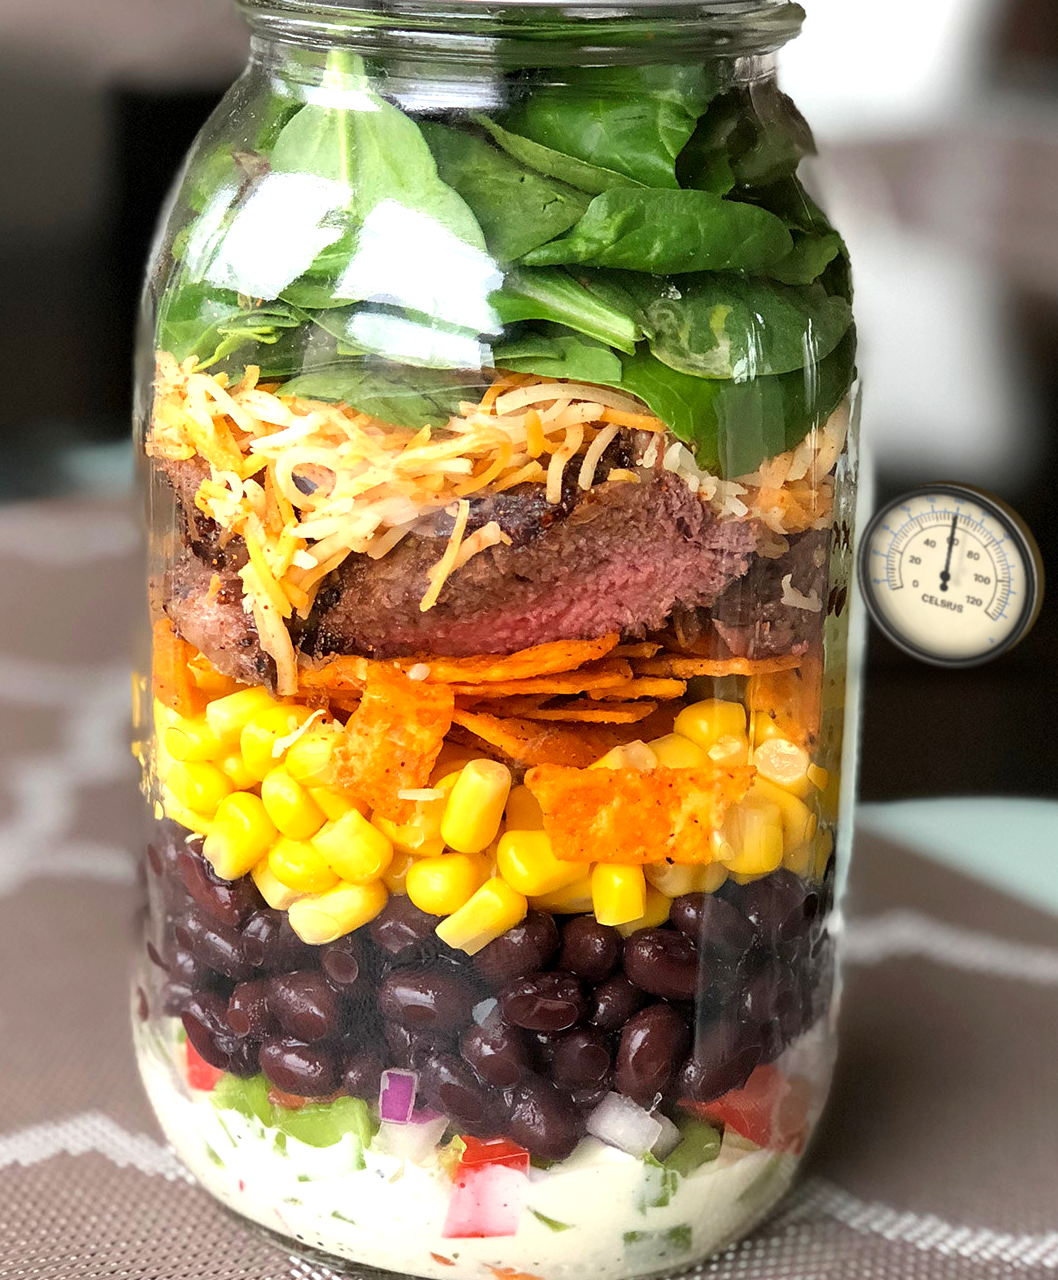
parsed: 60 °C
